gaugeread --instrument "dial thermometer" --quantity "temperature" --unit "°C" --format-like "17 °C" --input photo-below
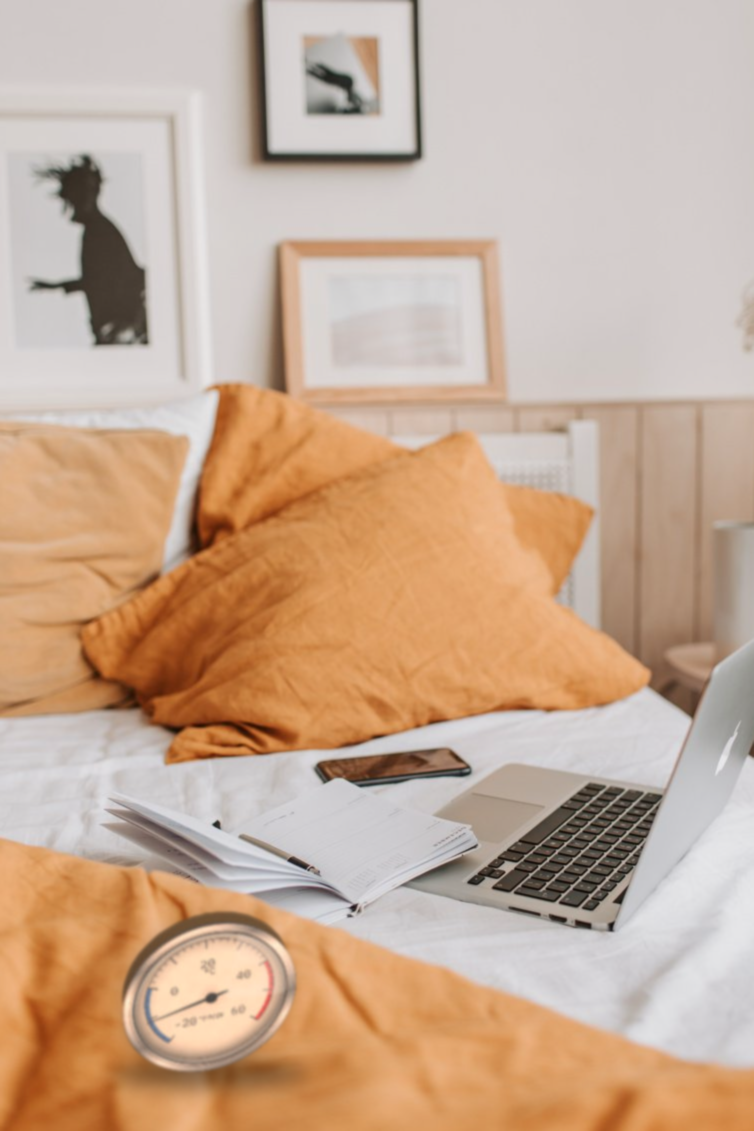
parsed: -10 °C
